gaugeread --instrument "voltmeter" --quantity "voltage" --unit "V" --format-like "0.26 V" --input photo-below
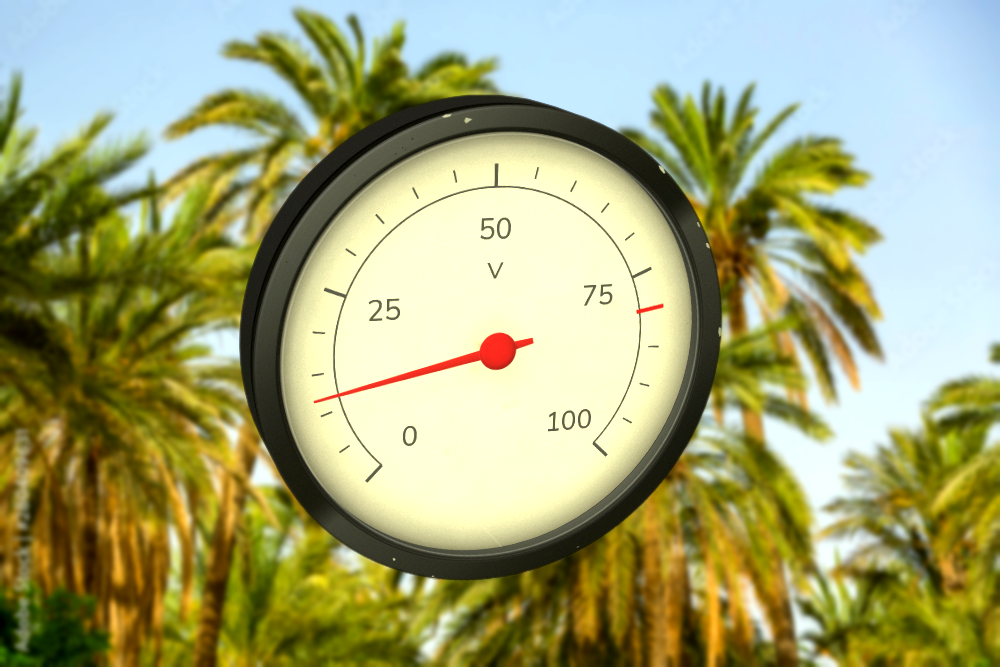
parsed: 12.5 V
